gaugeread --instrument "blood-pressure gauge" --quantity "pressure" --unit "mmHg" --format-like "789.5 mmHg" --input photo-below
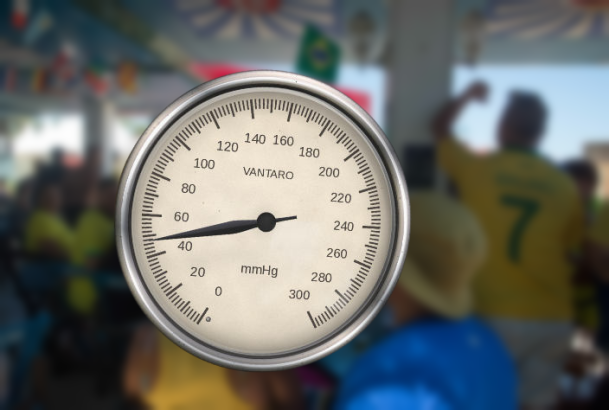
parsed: 48 mmHg
